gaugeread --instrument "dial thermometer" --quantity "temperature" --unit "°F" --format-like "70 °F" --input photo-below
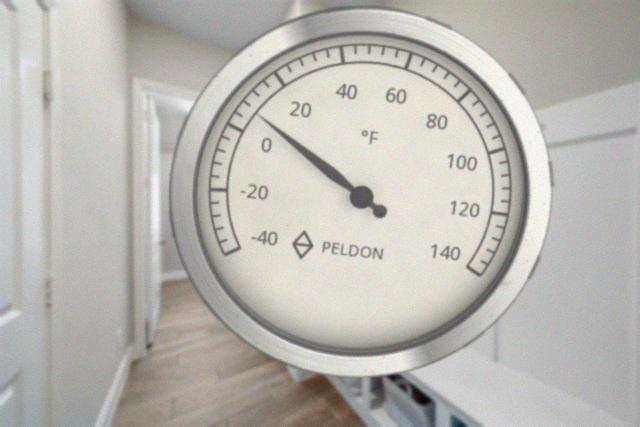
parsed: 8 °F
